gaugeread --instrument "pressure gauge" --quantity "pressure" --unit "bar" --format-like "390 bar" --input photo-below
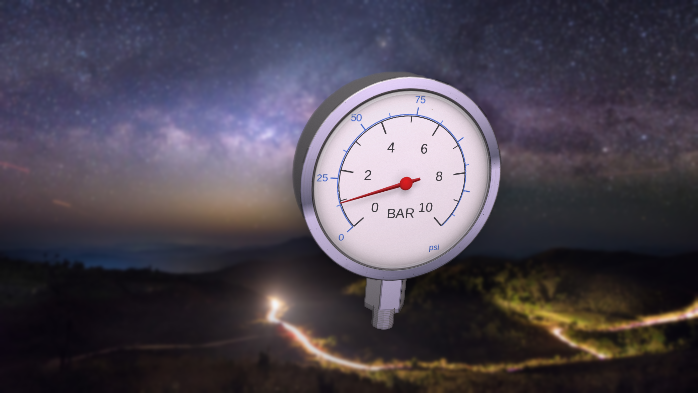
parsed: 1 bar
